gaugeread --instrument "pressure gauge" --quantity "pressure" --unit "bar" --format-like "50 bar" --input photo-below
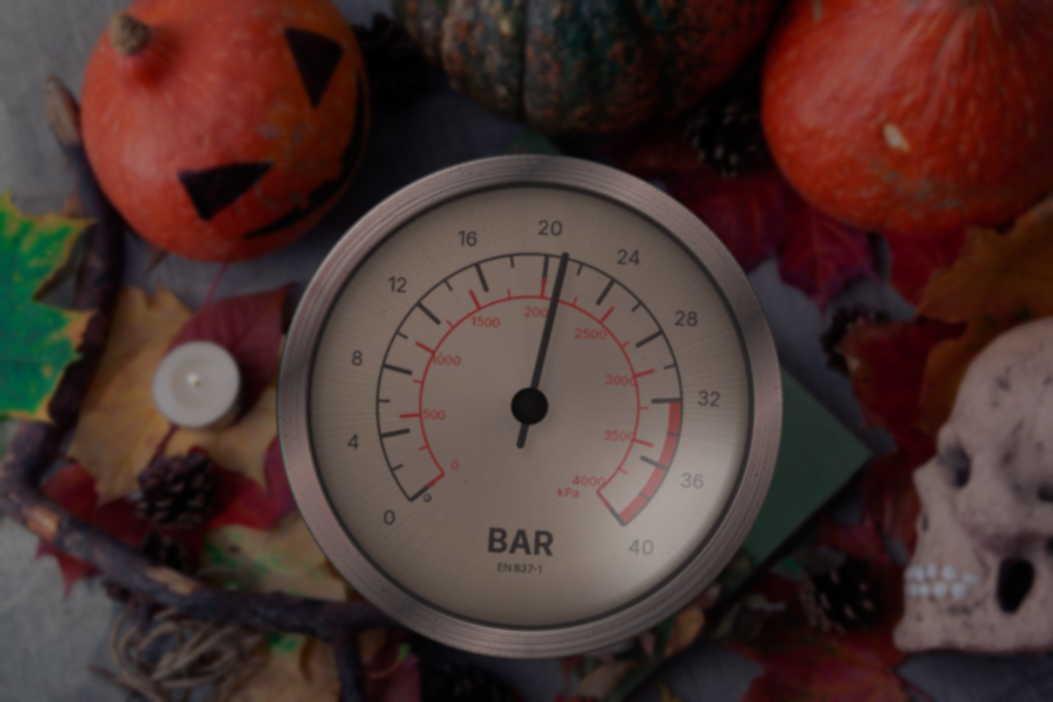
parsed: 21 bar
